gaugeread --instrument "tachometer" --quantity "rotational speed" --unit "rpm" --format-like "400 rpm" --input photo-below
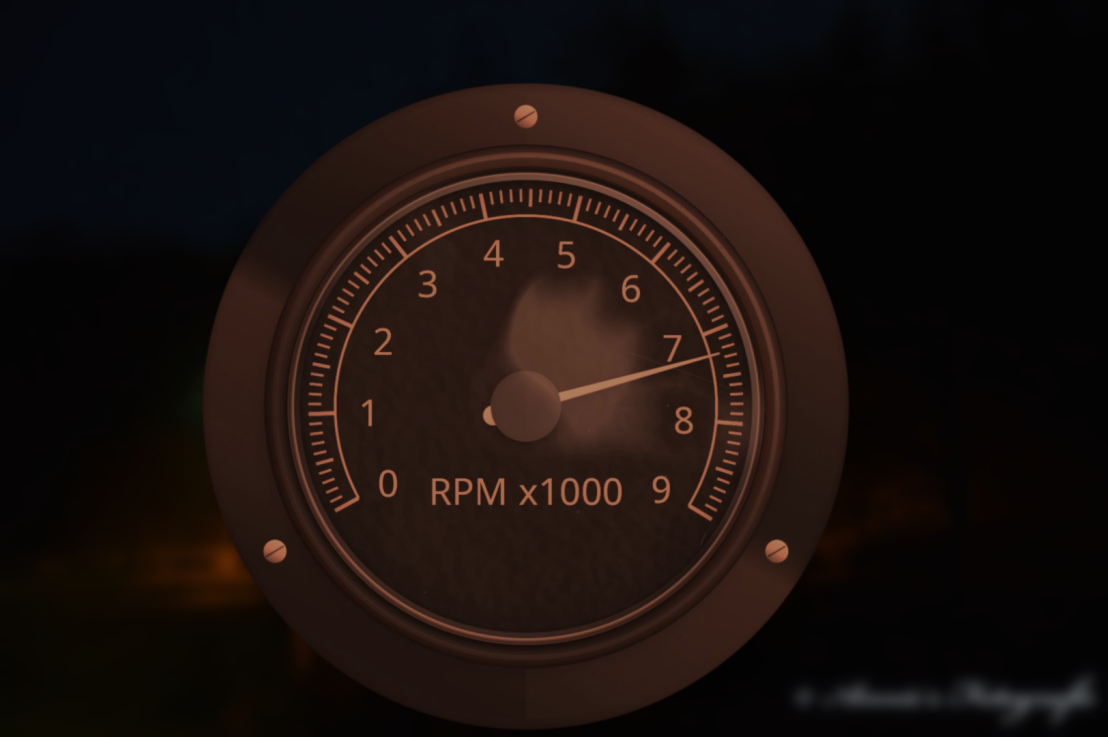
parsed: 7250 rpm
